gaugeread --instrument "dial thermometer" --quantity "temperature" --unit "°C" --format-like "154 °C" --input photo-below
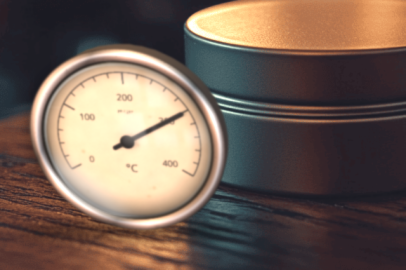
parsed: 300 °C
